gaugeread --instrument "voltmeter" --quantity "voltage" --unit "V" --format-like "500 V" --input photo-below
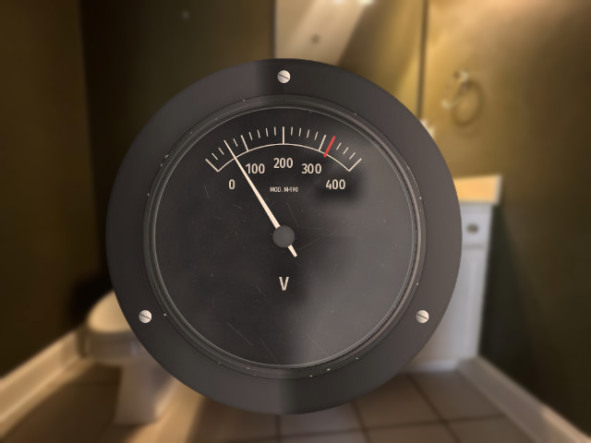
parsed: 60 V
